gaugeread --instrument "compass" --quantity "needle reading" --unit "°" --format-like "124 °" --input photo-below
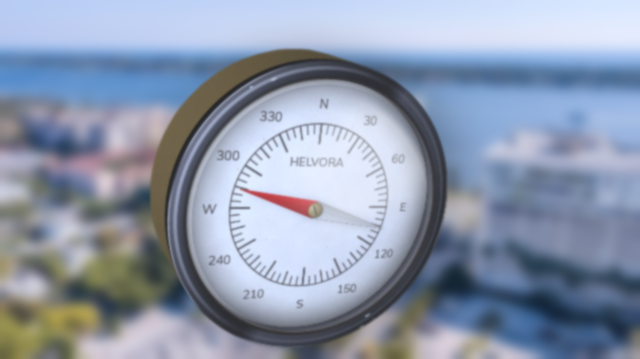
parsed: 285 °
